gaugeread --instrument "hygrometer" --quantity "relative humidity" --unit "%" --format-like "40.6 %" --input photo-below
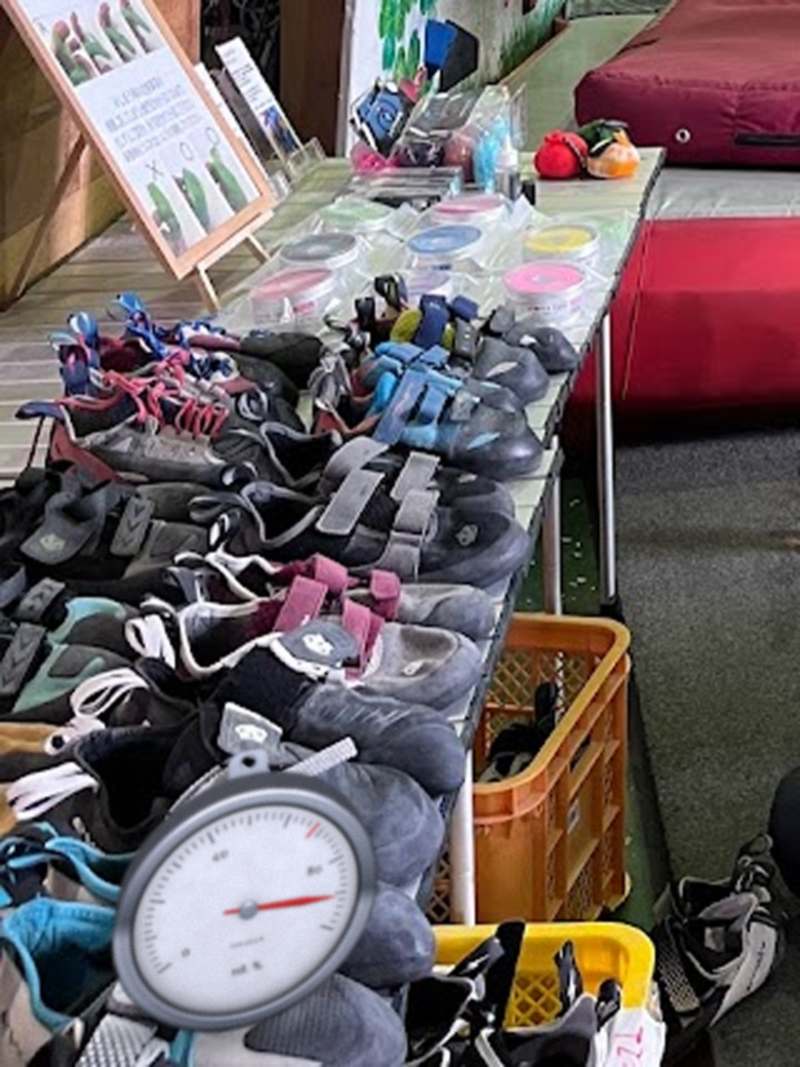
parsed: 90 %
